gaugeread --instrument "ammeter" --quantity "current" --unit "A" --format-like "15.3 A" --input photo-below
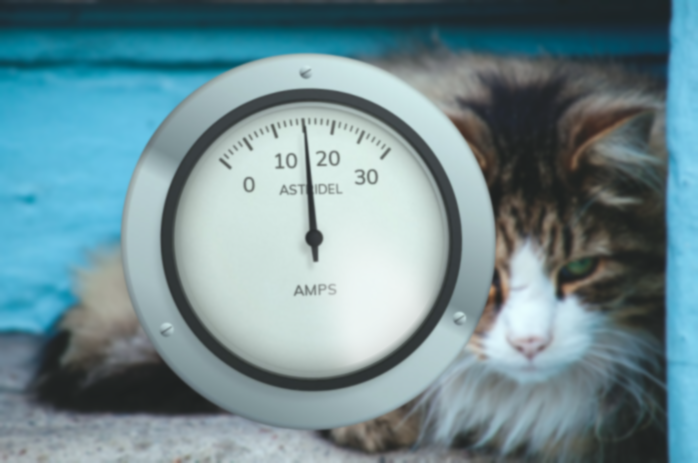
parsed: 15 A
